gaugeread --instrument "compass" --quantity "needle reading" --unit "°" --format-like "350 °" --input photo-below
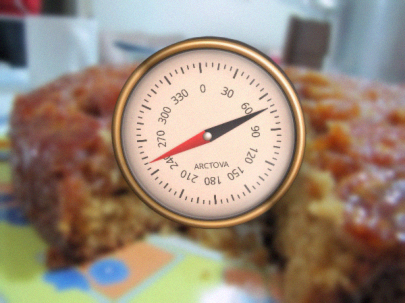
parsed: 250 °
